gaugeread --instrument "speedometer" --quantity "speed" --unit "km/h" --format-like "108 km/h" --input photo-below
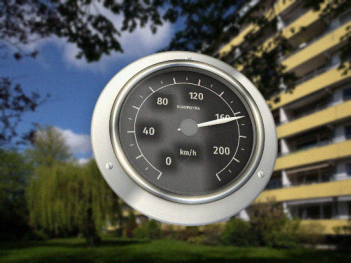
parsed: 165 km/h
